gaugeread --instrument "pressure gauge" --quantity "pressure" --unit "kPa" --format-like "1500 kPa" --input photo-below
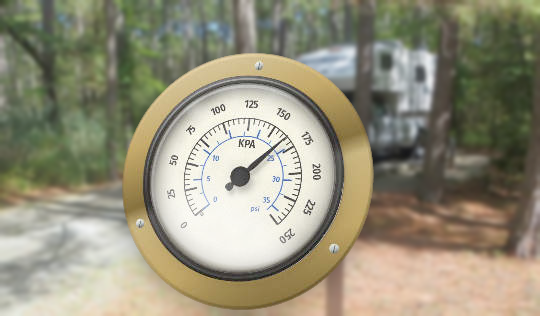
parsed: 165 kPa
